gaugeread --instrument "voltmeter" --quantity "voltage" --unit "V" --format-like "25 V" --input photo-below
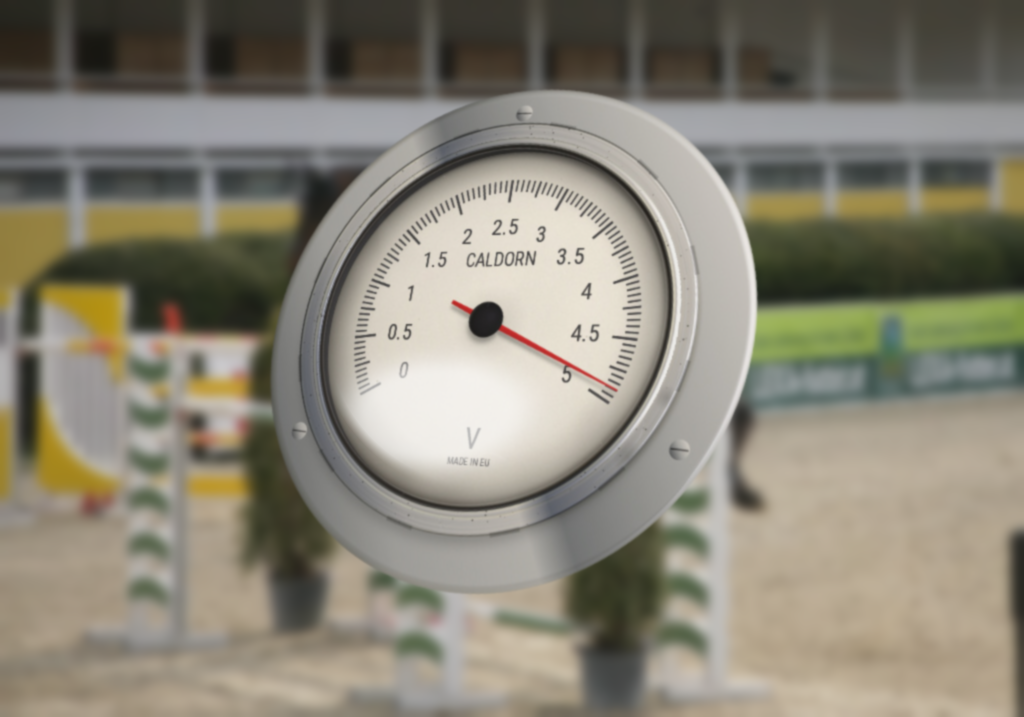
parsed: 4.9 V
